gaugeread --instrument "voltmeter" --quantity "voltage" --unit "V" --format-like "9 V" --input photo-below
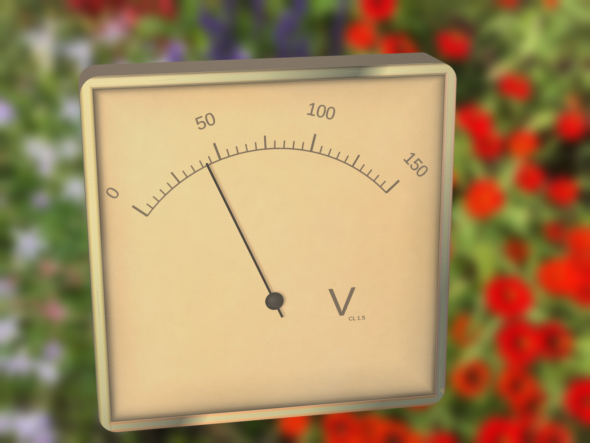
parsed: 42.5 V
